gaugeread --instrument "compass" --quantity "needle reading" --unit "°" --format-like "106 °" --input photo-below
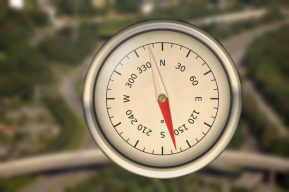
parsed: 165 °
